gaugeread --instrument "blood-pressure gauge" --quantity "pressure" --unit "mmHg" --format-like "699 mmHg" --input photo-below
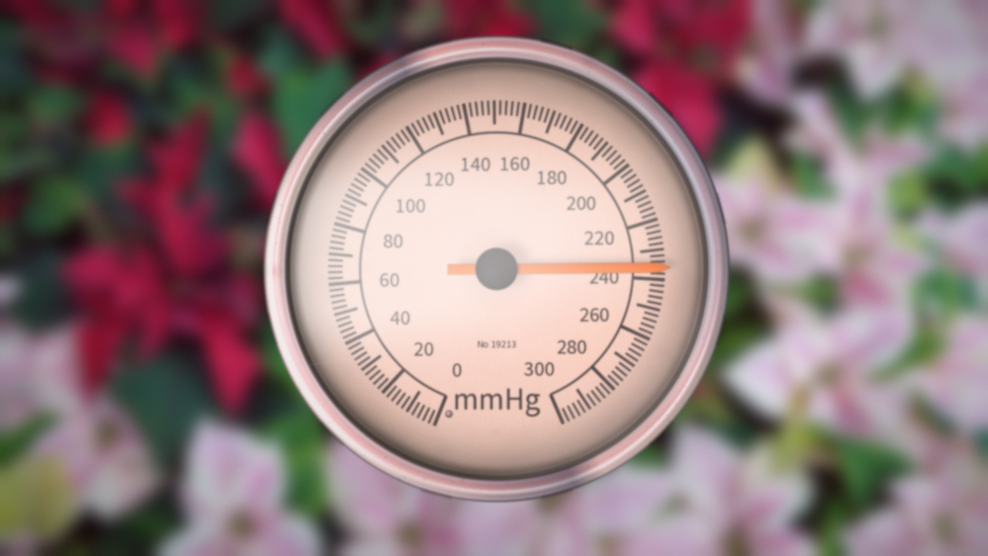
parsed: 236 mmHg
